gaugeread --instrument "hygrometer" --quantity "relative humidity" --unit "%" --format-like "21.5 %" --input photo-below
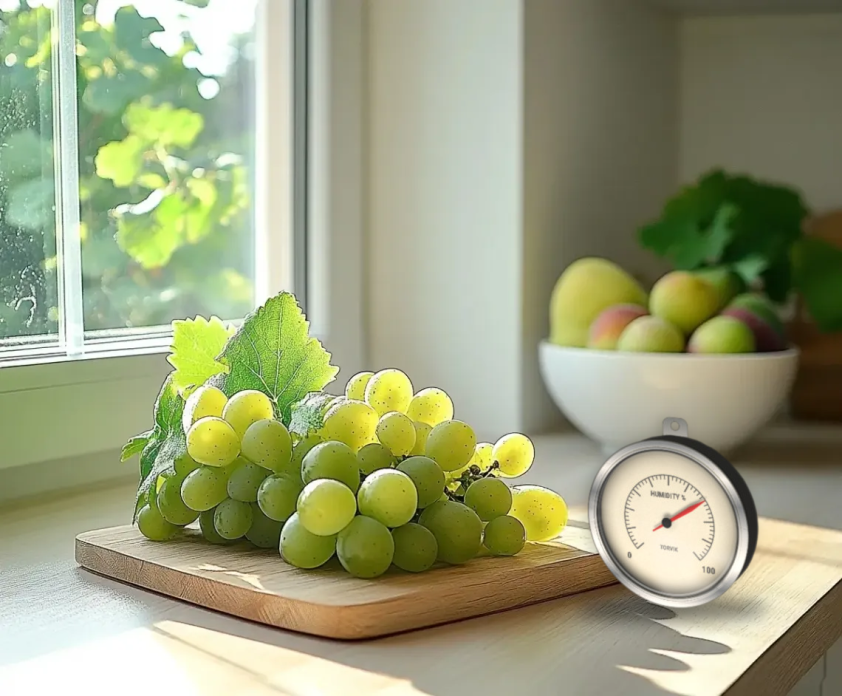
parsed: 70 %
